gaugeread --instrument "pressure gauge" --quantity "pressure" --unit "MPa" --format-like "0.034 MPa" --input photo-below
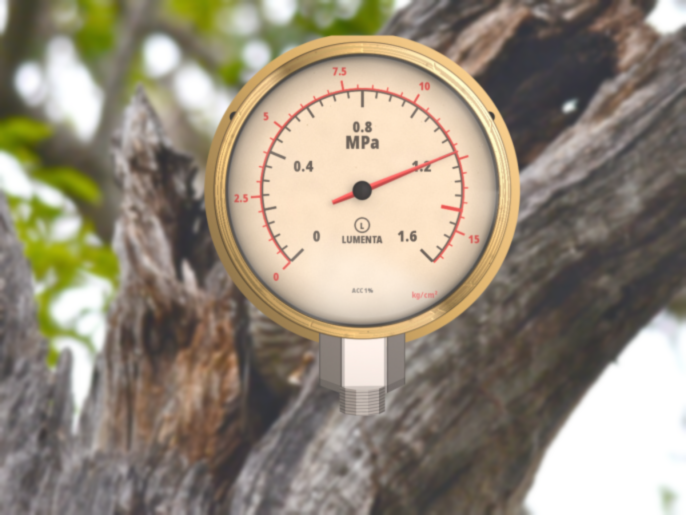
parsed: 1.2 MPa
